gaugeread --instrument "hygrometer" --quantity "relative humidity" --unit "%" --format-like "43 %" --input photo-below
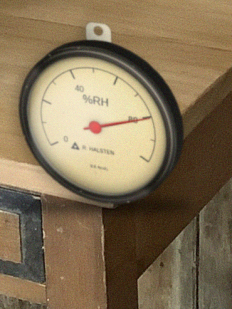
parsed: 80 %
